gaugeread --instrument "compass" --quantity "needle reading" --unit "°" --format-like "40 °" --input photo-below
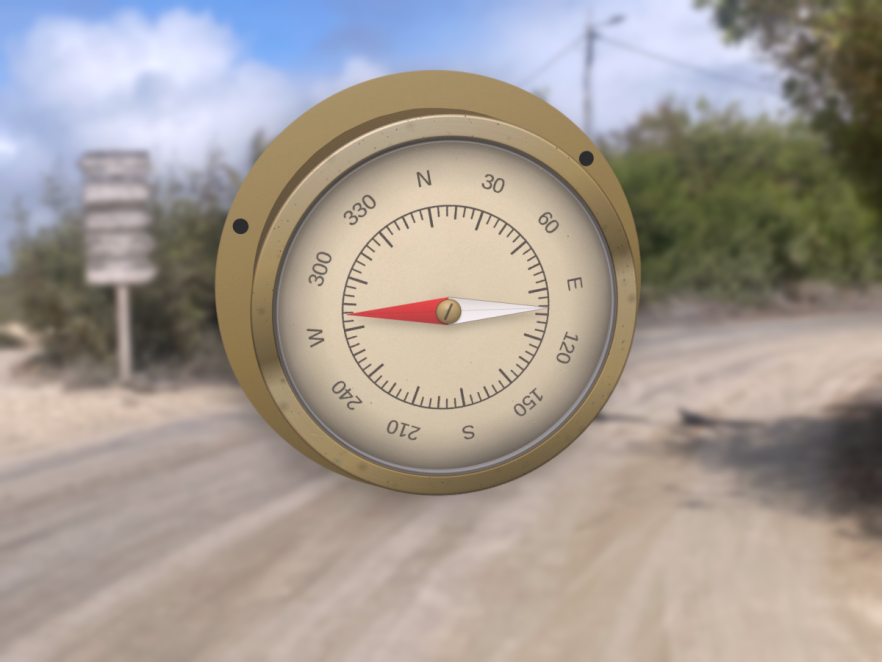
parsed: 280 °
